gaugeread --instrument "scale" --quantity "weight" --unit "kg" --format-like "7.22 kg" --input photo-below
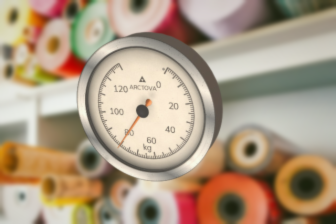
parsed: 80 kg
